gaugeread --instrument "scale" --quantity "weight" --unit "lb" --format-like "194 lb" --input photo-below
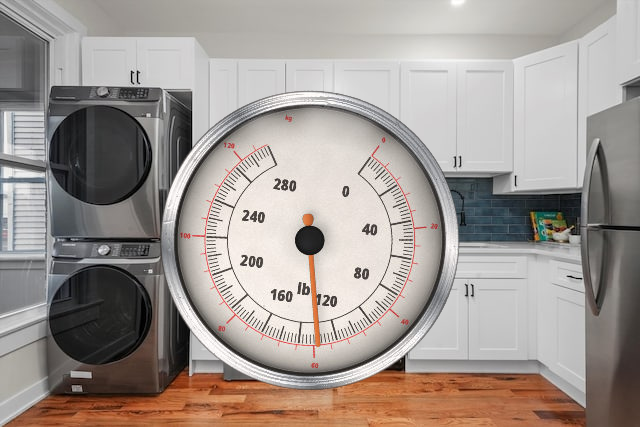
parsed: 130 lb
